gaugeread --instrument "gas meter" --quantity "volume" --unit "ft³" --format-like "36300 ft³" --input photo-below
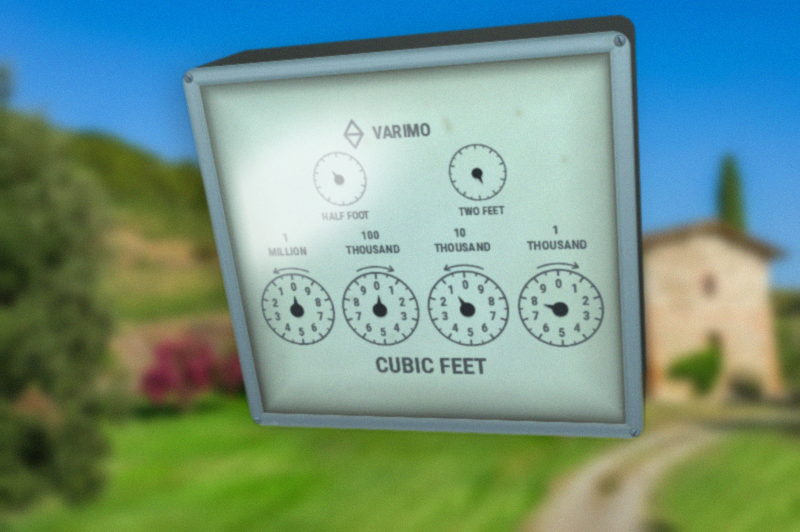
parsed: 800 ft³
